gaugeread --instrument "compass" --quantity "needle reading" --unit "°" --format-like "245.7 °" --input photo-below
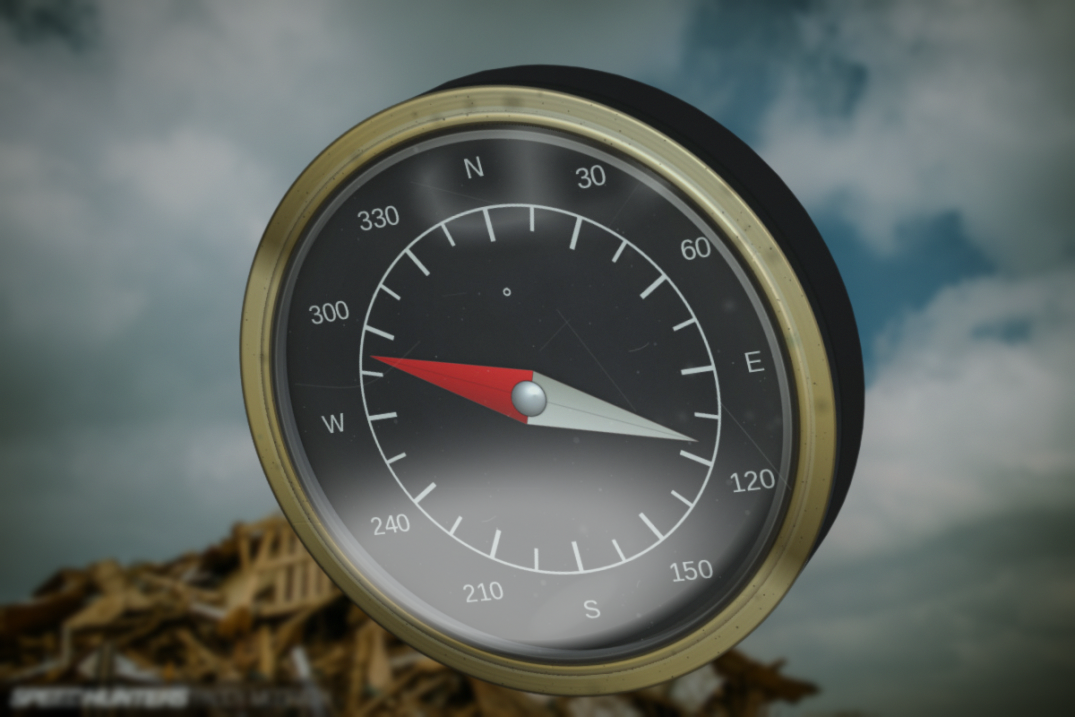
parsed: 292.5 °
